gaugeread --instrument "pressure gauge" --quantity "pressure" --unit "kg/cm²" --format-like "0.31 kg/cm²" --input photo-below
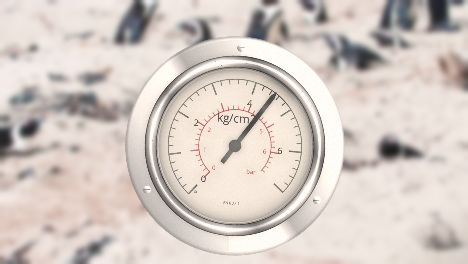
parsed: 4.5 kg/cm²
